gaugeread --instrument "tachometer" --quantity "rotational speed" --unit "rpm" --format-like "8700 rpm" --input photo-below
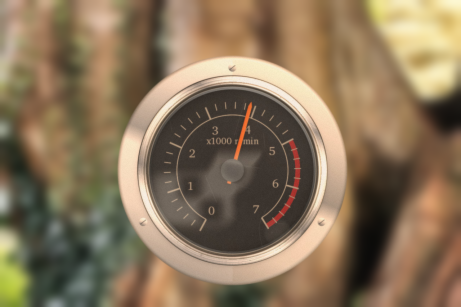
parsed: 3900 rpm
